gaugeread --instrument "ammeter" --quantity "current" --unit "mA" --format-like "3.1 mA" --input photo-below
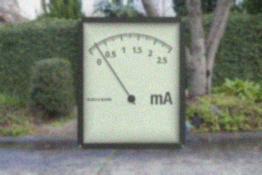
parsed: 0.25 mA
